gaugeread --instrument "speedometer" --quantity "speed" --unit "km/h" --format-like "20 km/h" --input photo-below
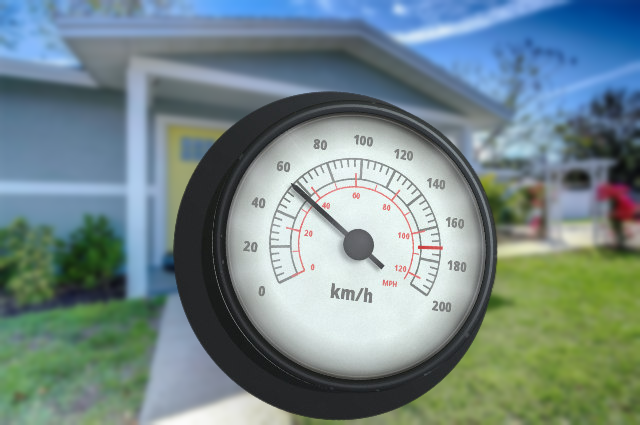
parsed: 56 km/h
